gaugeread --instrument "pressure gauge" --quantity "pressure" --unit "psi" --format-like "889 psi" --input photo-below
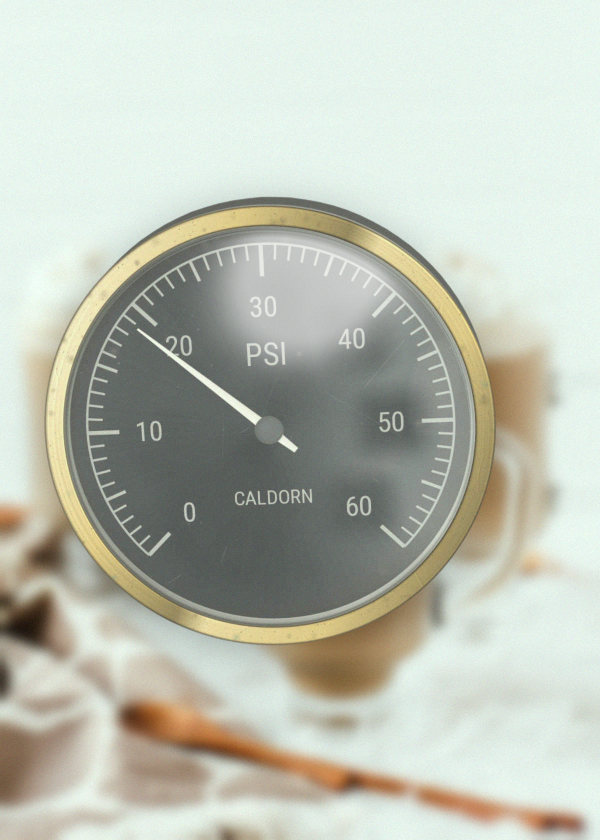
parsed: 19 psi
